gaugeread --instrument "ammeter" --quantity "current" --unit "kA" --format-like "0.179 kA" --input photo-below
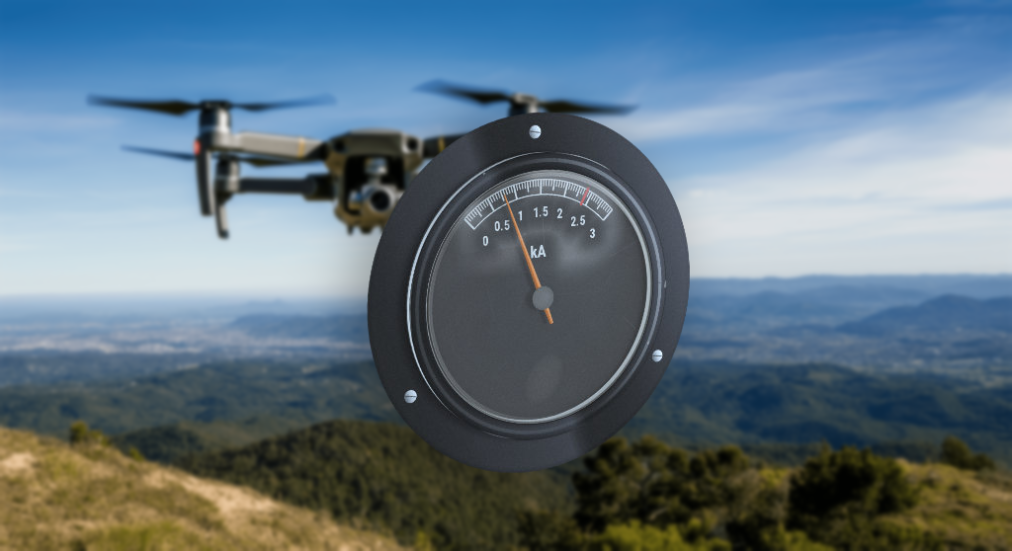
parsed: 0.75 kA
